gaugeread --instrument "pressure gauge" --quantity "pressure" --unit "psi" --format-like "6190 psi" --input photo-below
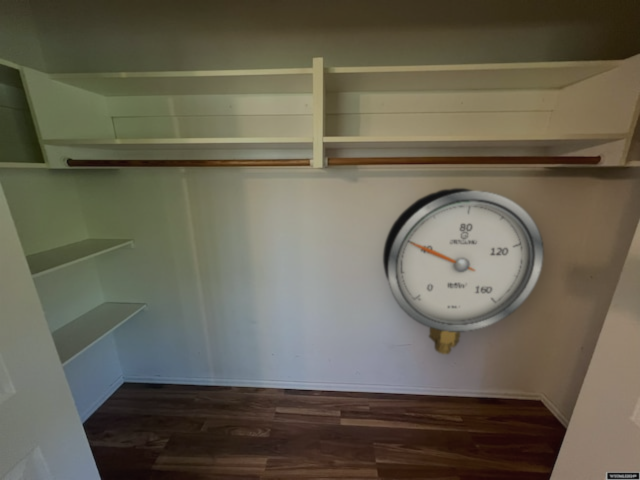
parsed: 40 psi
